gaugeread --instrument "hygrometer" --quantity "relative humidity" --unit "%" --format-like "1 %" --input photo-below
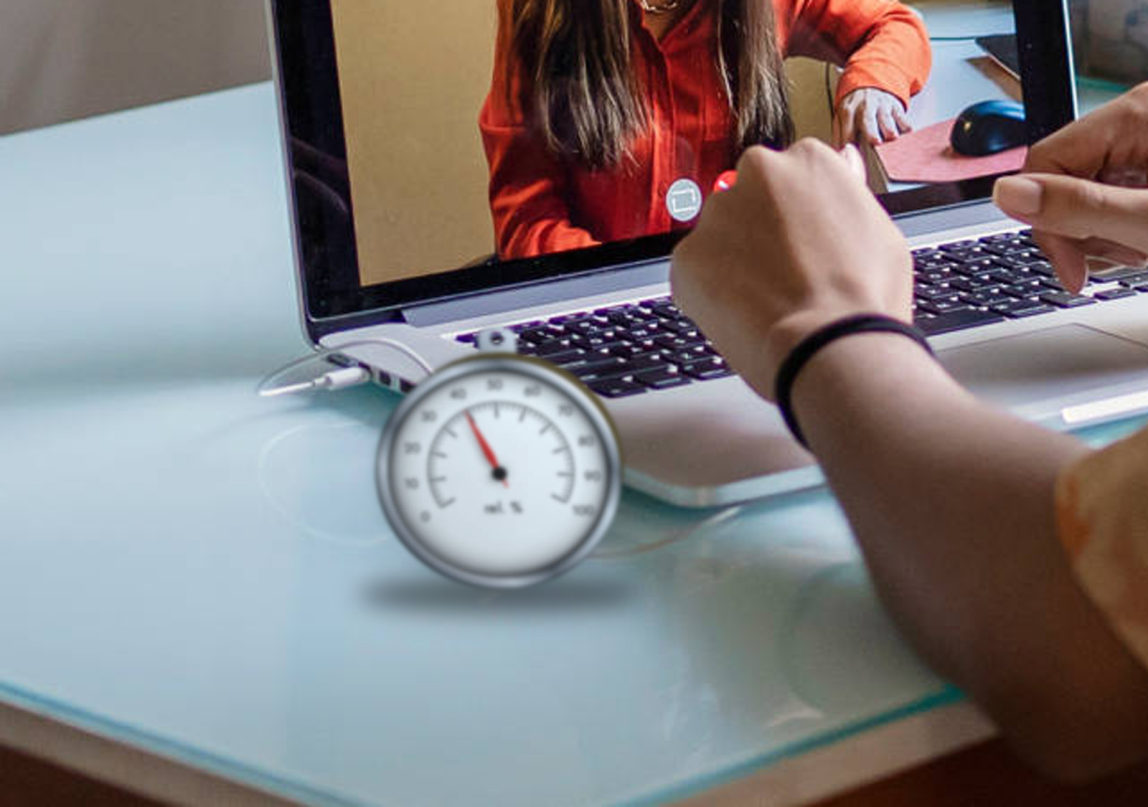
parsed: 40 %
